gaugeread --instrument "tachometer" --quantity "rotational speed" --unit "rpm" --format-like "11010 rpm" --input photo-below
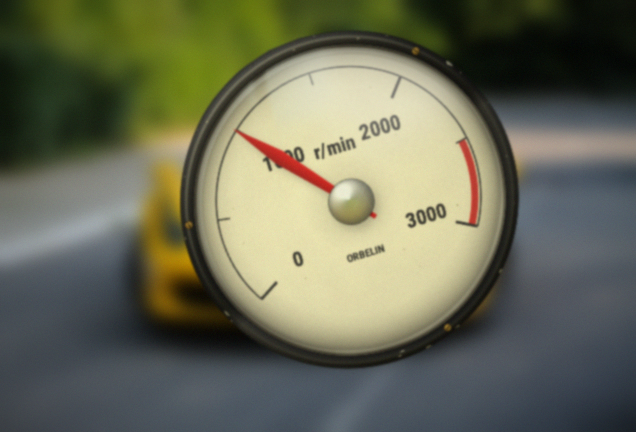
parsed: 1000 rpm
